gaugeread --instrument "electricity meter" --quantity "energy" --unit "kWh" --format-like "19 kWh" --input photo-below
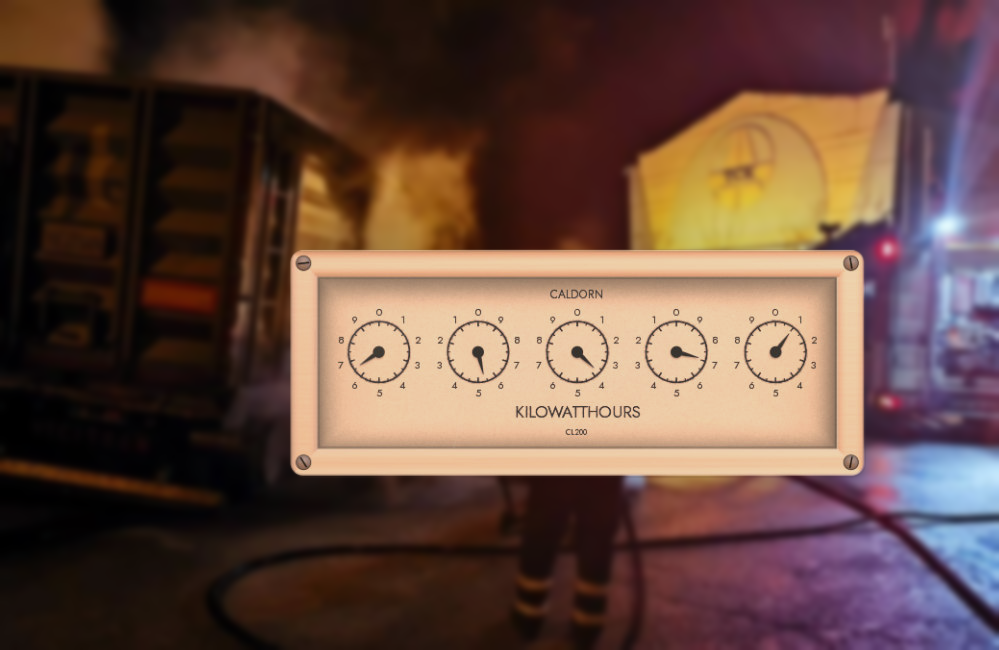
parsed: 65371 kWh
